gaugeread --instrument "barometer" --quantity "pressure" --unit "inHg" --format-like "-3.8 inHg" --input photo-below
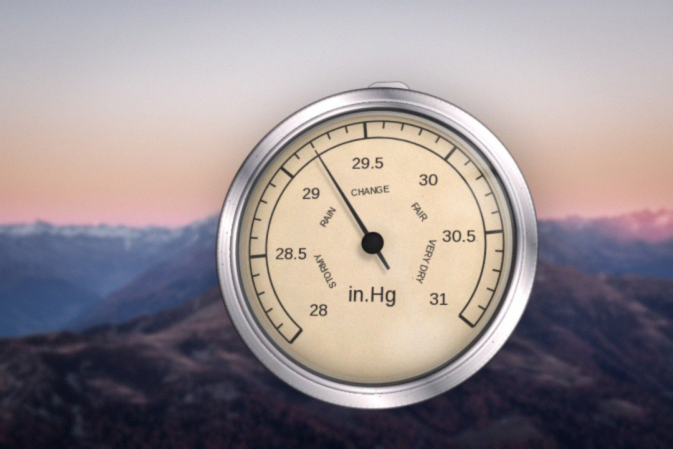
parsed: 29.2 inHg
